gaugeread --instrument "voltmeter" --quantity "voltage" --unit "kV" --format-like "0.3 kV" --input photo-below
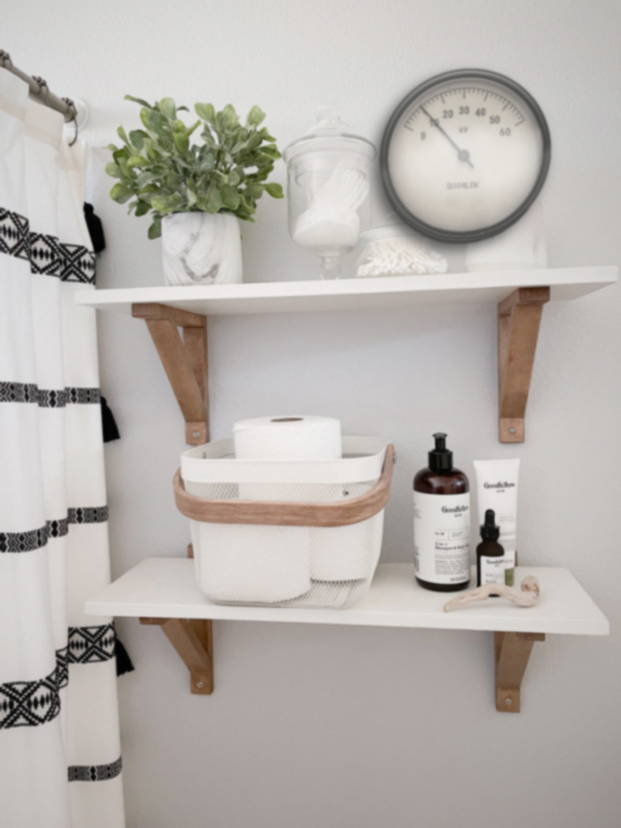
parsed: 10 kV
